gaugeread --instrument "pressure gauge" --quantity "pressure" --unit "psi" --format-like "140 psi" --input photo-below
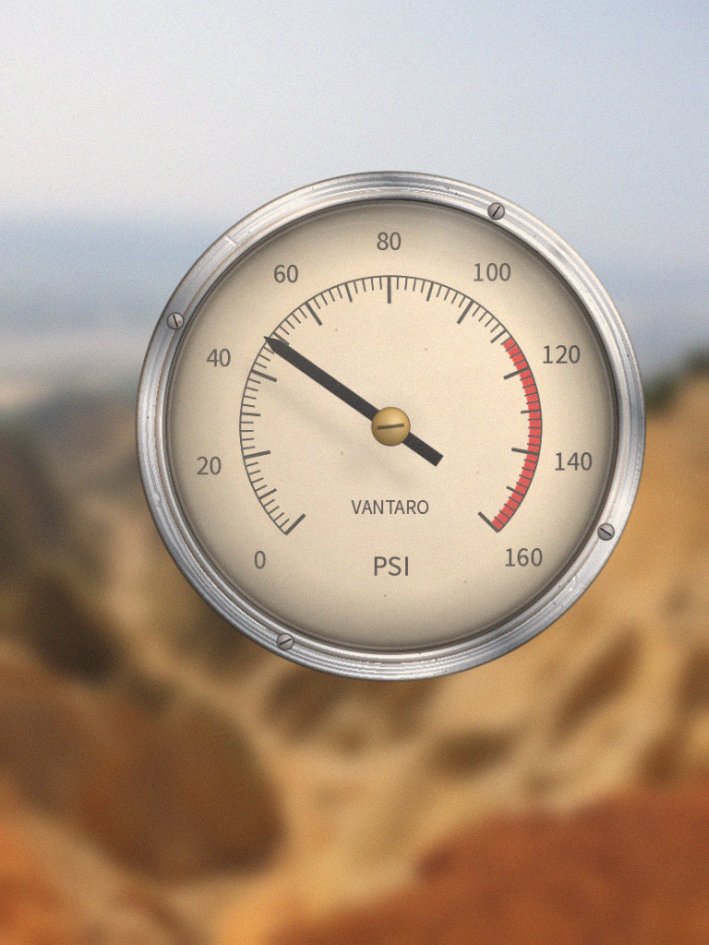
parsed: 48 psi
